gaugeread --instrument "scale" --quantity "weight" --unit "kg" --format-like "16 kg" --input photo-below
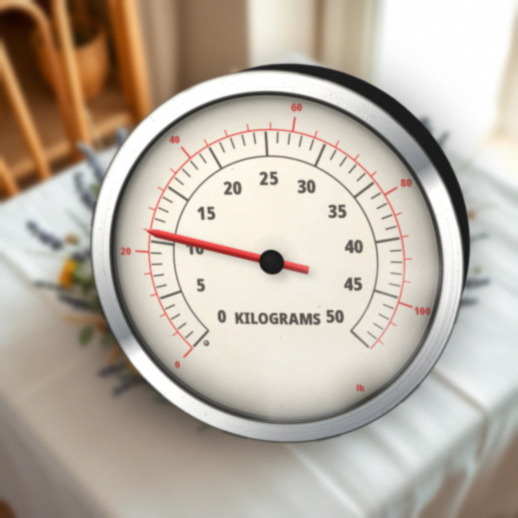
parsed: 11 kg
